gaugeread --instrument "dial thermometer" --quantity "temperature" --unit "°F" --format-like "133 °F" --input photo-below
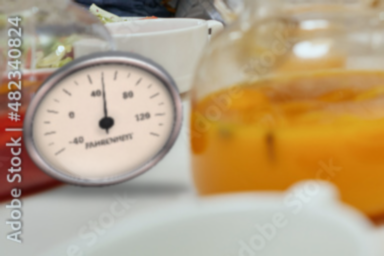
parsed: 50 °F
